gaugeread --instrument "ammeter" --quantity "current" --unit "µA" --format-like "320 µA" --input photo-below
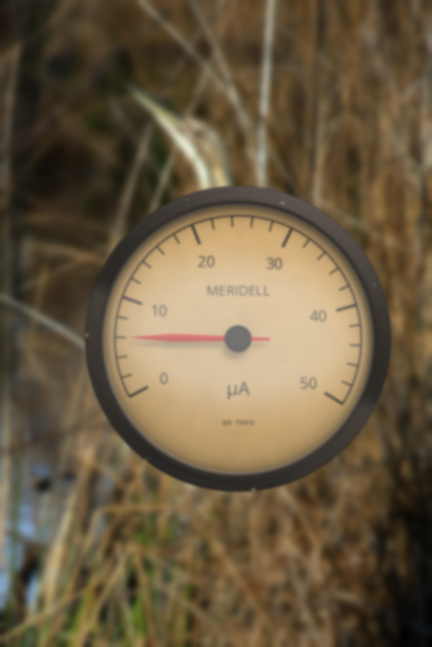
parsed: 6 µA
